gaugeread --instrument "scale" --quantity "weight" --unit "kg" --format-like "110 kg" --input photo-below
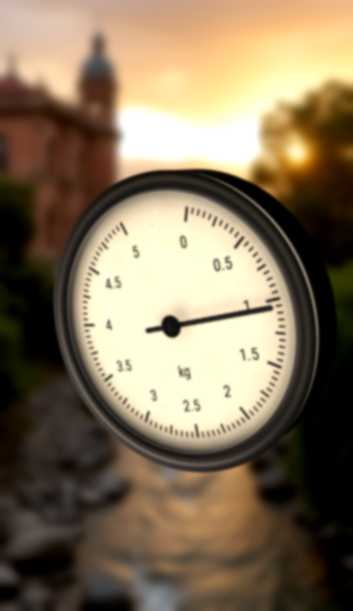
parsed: 1.05 kg
